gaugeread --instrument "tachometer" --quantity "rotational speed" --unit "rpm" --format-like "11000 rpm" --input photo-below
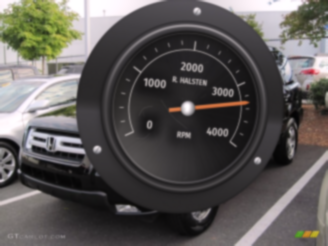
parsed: 3300 rpm
